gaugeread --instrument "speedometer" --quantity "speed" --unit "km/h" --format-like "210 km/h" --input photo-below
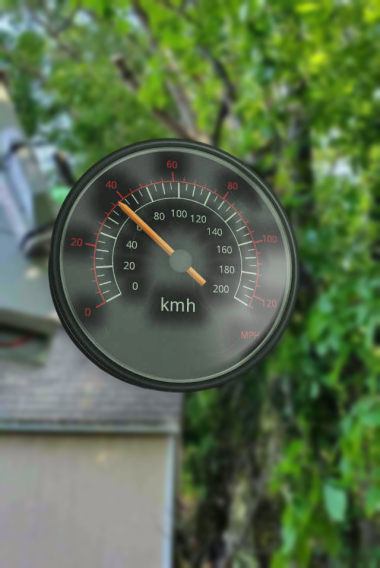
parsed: 60 km/h
